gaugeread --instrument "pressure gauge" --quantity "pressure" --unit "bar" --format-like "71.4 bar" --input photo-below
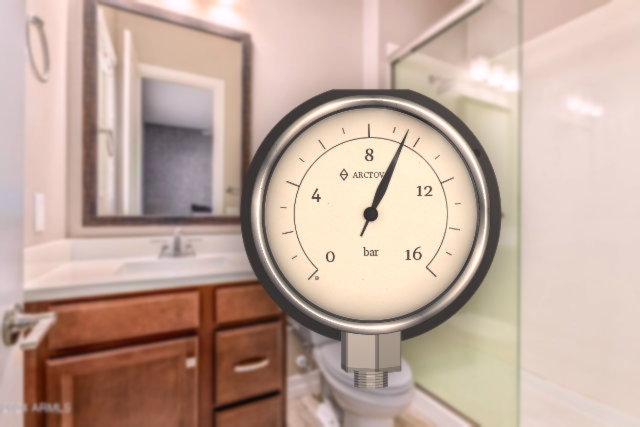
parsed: 9.5 bar
